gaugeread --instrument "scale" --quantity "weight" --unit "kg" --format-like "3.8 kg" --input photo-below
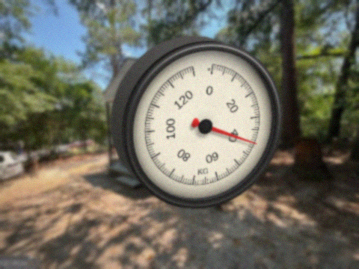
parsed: 40 kg
